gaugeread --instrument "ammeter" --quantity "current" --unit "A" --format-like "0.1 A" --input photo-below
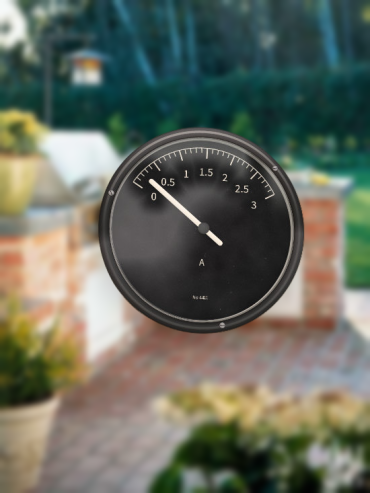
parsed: 0.2 A
